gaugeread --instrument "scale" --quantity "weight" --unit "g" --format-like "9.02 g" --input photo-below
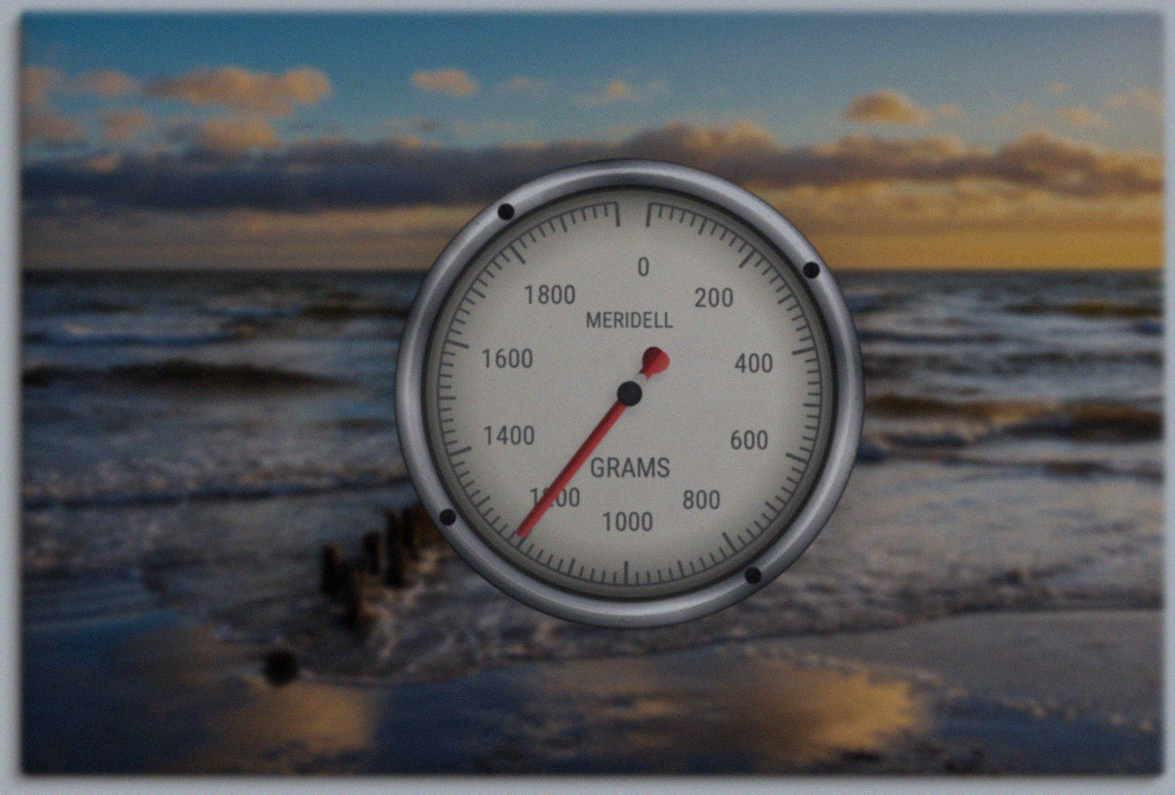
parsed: 1210 g
